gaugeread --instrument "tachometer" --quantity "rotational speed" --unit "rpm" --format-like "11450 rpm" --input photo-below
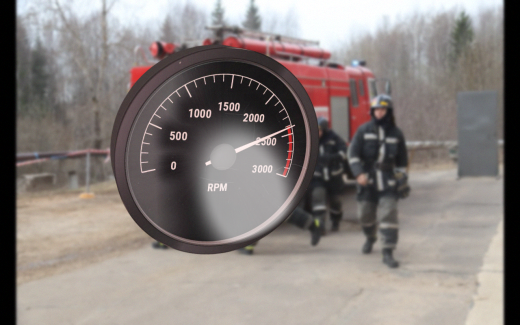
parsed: 2400 rpm
